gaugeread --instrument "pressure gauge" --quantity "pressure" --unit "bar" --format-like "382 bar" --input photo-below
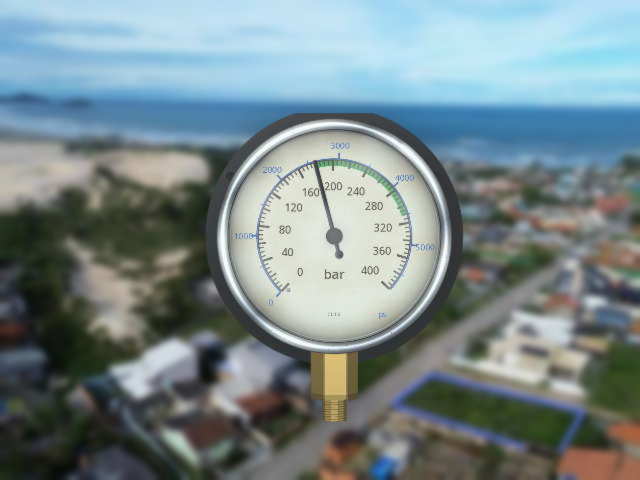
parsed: 180 bar
